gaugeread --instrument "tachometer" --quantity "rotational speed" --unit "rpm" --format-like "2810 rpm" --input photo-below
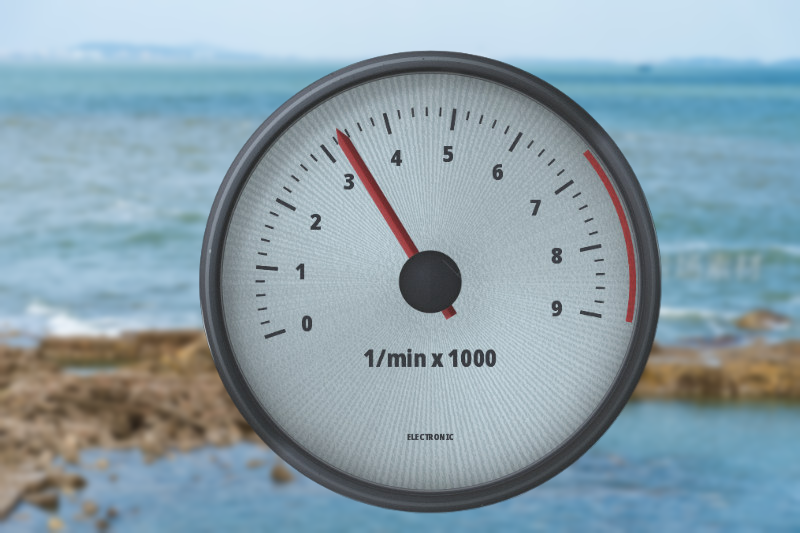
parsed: 3300 rpm
